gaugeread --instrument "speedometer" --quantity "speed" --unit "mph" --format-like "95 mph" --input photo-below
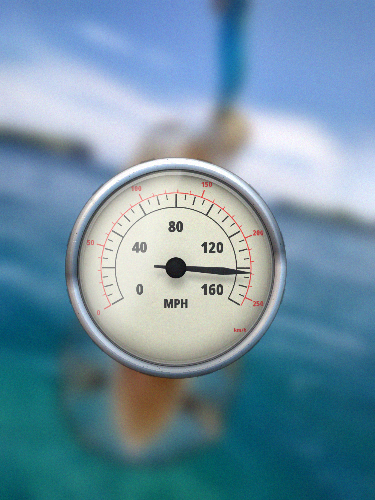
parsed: 142.5 mph
